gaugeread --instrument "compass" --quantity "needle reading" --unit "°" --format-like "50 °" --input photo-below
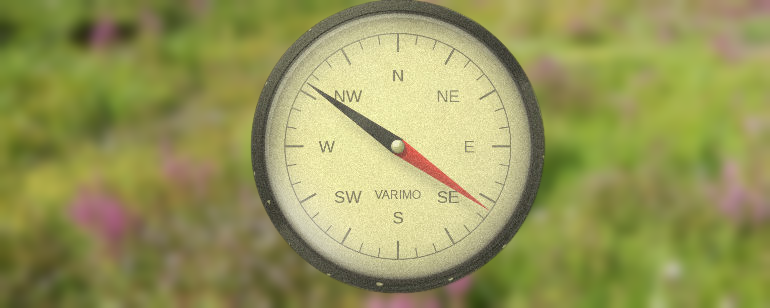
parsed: 125 °
